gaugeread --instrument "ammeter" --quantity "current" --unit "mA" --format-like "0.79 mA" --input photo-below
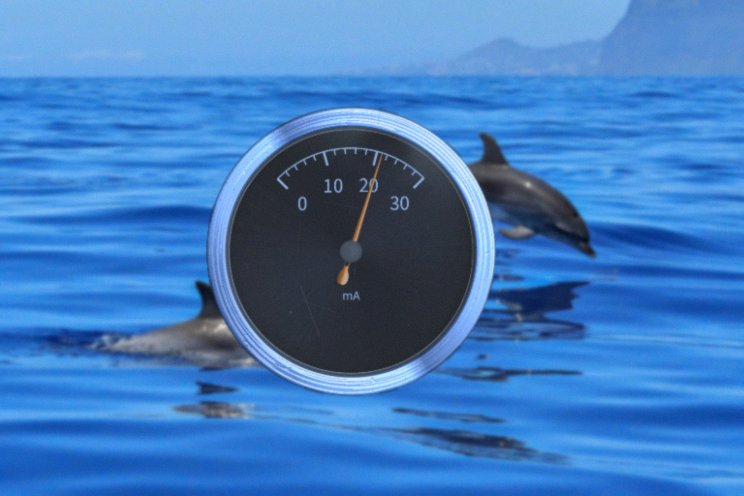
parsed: 21 mA
